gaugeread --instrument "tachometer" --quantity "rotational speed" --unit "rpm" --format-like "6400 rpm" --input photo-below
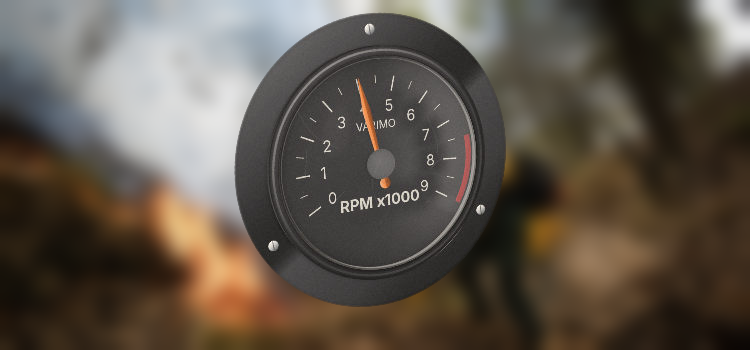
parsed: 4000 rpm
